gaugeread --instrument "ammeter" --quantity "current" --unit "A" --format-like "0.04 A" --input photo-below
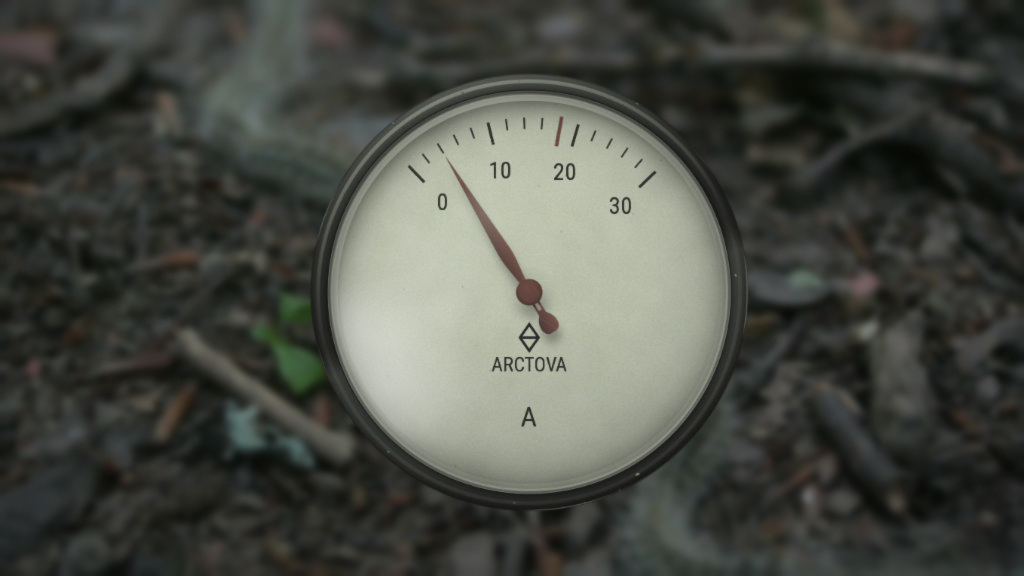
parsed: 4 A
